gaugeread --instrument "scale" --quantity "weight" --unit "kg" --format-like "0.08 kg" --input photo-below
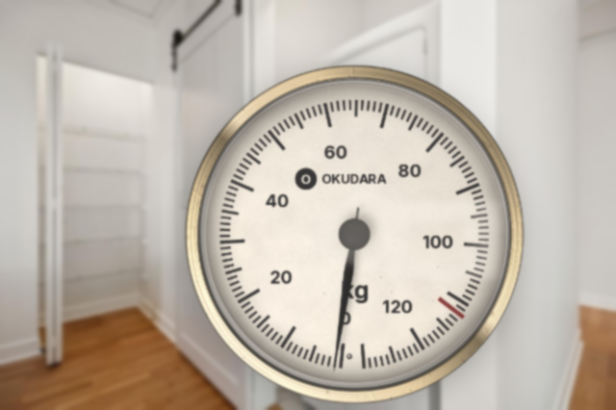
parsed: 1 kg
